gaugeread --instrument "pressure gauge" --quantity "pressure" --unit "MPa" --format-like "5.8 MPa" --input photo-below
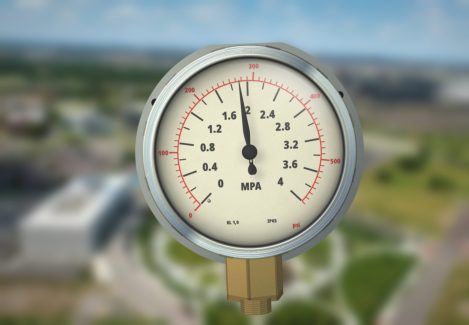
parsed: 1.9 MPa
